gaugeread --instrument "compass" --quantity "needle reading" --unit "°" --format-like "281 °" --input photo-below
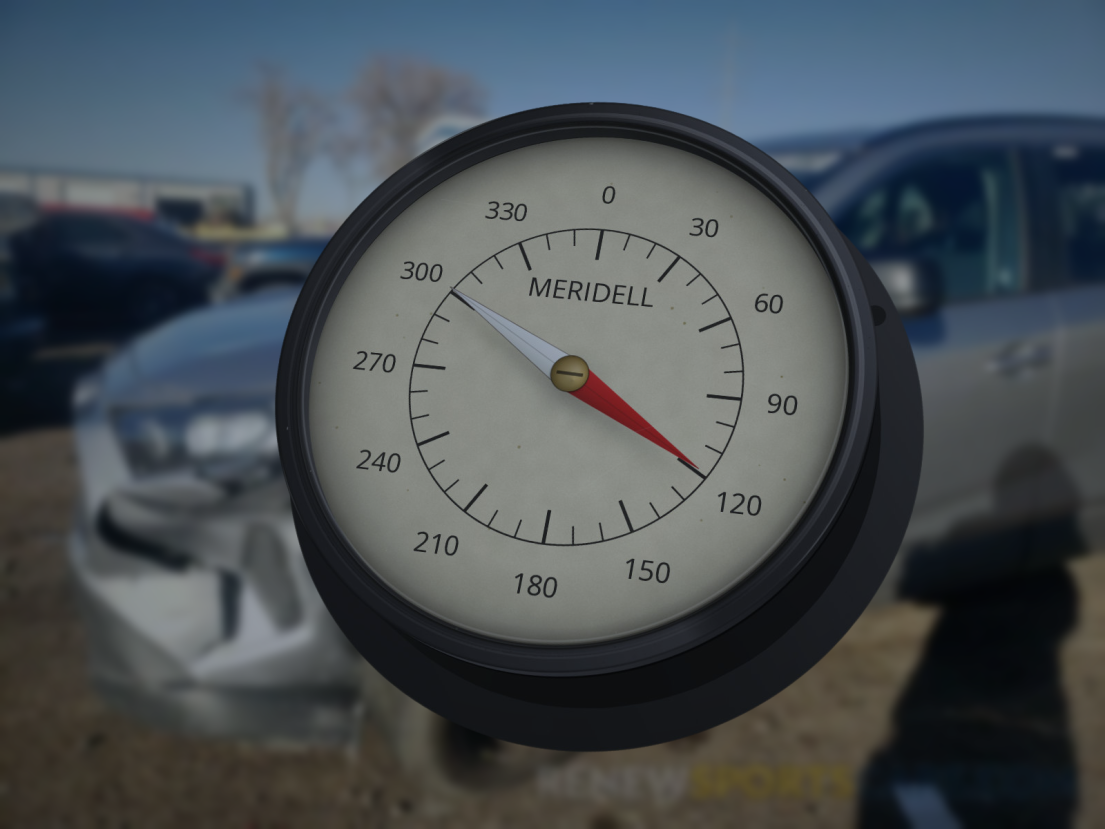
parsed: 120 °
